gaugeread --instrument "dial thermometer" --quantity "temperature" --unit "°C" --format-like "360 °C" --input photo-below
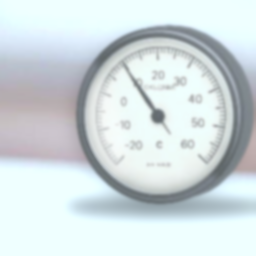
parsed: 10 °C
